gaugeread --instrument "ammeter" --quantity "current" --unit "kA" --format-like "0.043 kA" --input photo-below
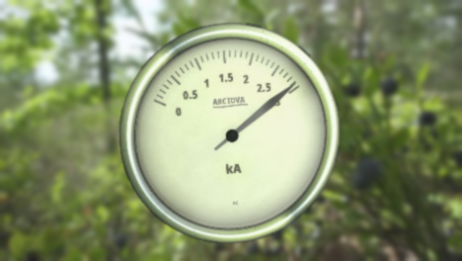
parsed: 2.9 kA
